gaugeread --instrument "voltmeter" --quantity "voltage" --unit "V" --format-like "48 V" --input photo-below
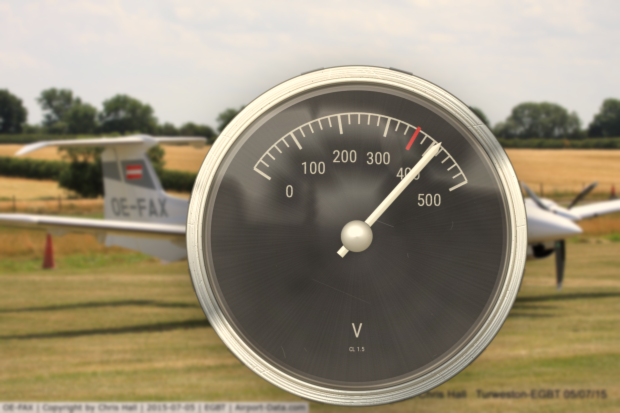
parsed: 410 V
